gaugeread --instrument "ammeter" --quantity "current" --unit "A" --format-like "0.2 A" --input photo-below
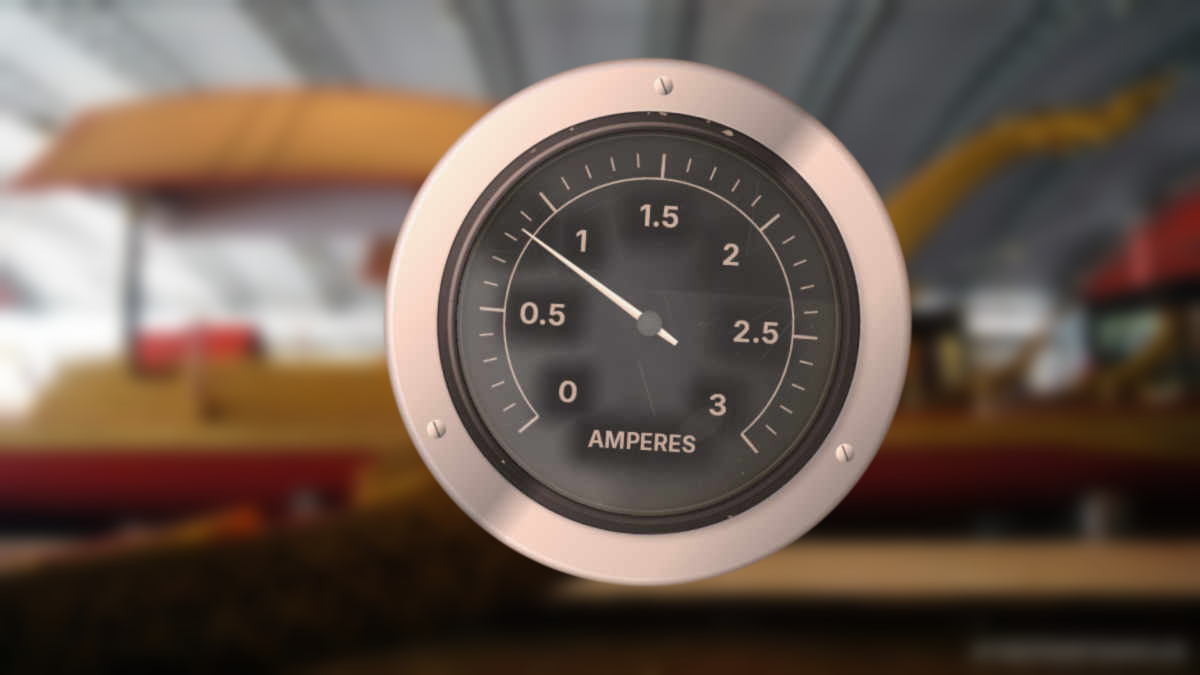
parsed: 0.85 A
